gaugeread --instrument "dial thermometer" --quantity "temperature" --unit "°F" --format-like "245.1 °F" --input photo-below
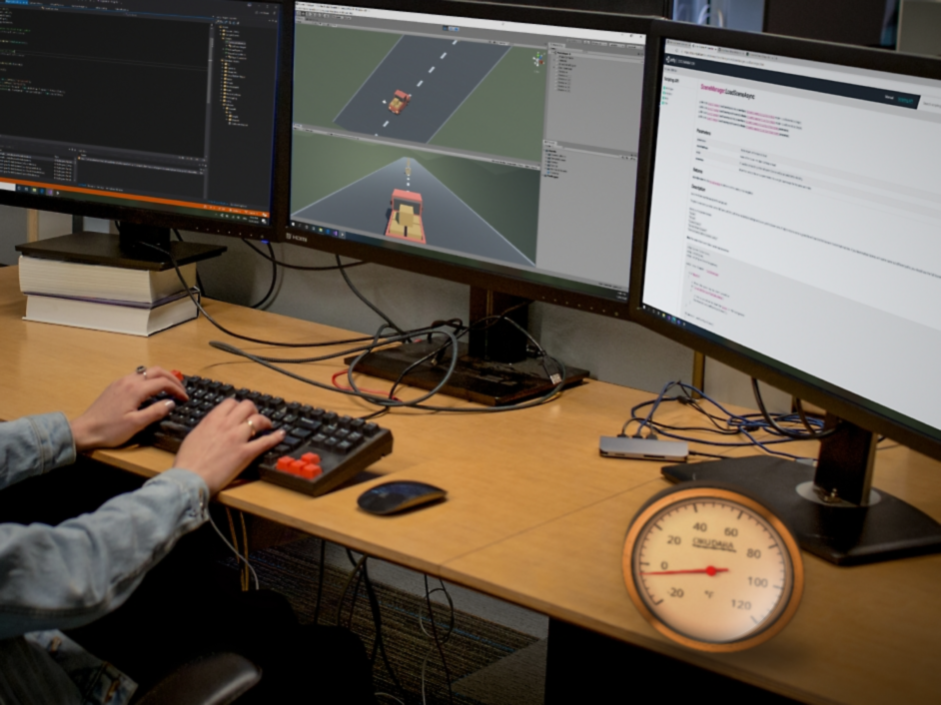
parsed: -4 °F
